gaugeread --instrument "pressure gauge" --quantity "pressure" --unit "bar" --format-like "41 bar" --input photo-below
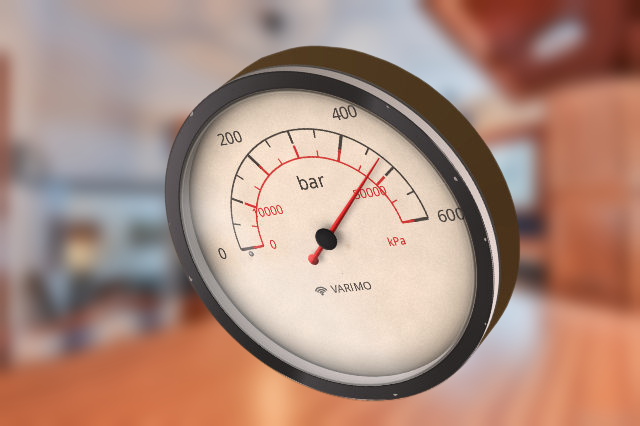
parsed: 475 bar
